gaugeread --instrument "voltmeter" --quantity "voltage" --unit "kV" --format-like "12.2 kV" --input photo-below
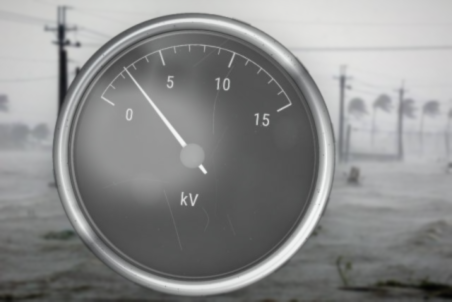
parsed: 2.5 kV
